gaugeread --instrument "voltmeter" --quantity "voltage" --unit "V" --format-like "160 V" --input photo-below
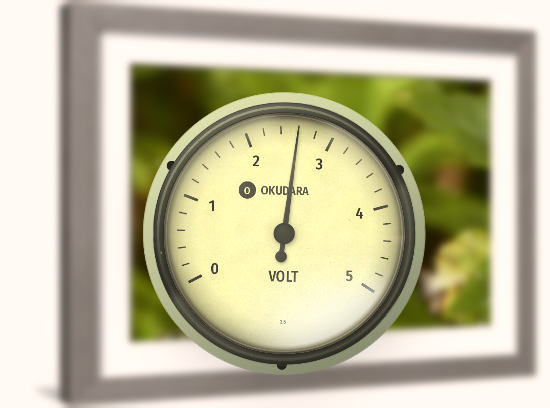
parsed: 2.6 V
